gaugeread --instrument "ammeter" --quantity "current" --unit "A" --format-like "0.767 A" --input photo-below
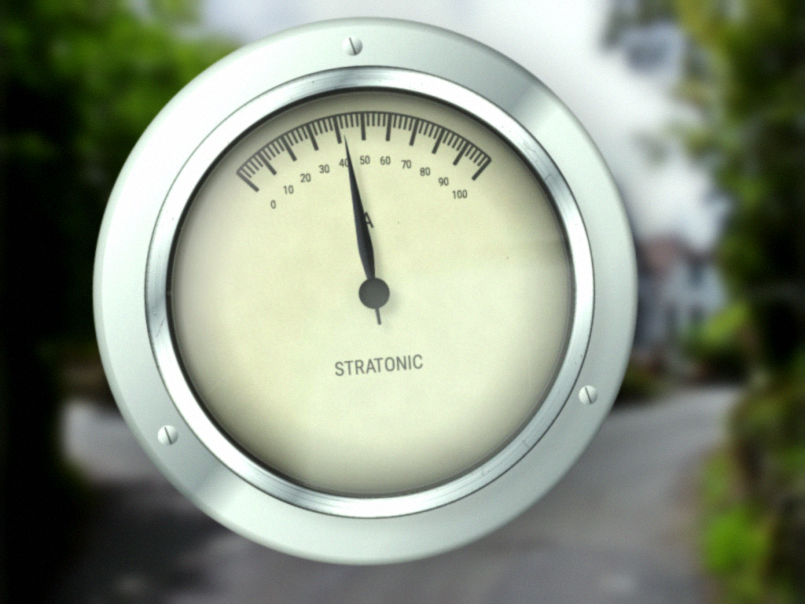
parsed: 42 A
